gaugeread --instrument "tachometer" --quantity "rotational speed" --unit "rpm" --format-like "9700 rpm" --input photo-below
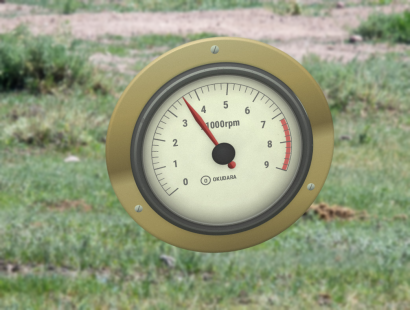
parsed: 3600 rpm
